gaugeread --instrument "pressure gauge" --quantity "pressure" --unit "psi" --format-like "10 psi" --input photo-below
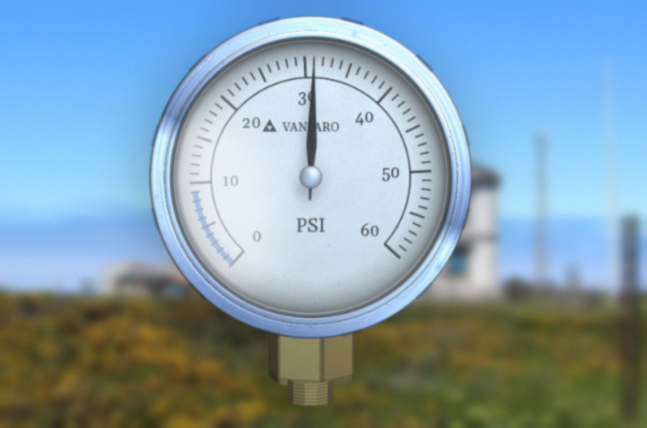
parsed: 31 psi
